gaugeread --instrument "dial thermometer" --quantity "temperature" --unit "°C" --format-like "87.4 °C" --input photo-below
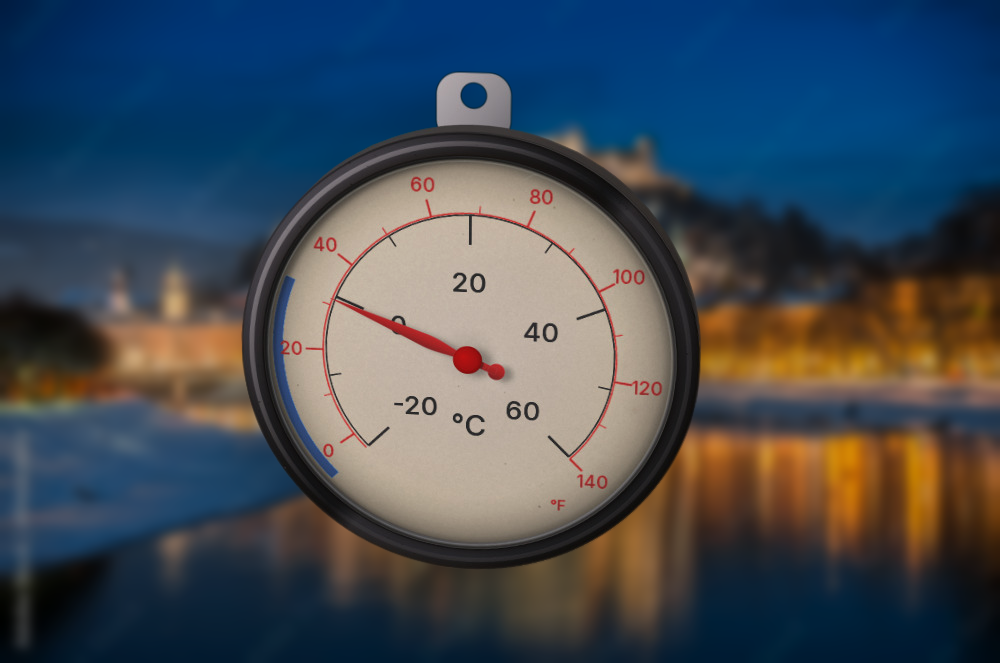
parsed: 0 °C
